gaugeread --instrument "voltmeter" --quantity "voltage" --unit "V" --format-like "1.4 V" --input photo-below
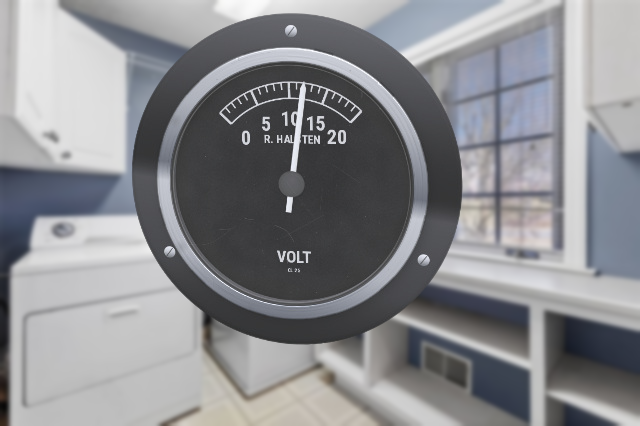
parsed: 12 V
